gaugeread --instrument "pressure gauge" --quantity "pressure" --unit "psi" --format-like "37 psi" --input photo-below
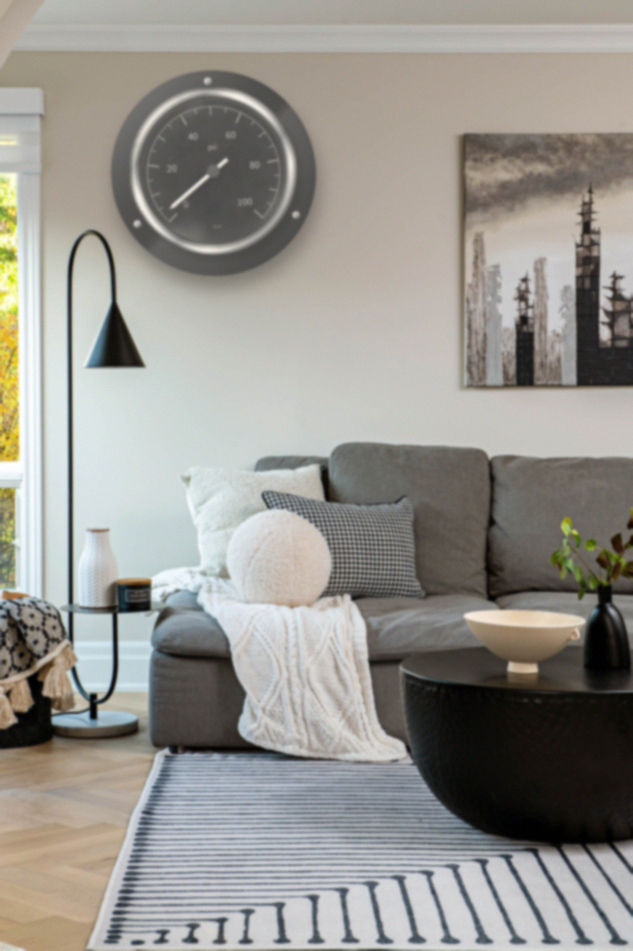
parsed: 2.5 psi
